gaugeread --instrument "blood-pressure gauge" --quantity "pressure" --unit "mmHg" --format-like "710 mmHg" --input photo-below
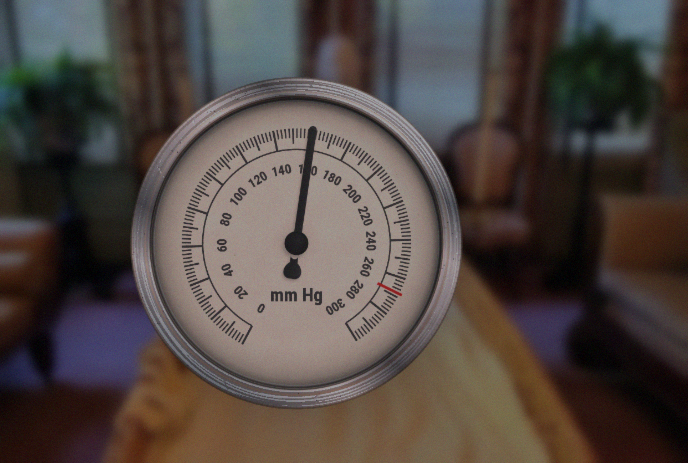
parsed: 160 mmHg
